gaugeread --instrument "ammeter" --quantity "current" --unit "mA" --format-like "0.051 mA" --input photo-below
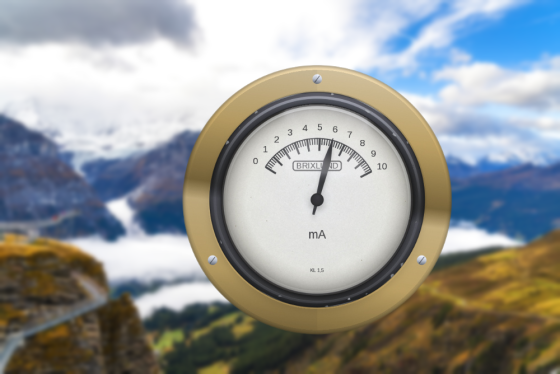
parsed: 6 mA
